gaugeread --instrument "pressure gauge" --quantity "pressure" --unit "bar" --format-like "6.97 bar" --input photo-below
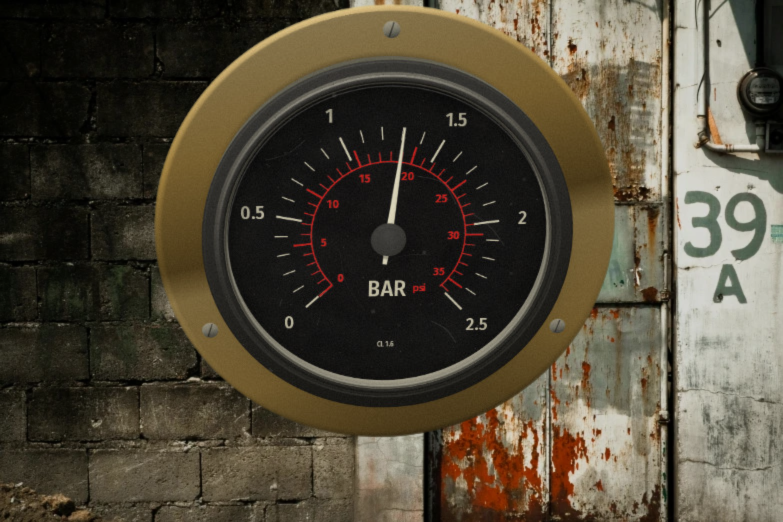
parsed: 1.3 bar
